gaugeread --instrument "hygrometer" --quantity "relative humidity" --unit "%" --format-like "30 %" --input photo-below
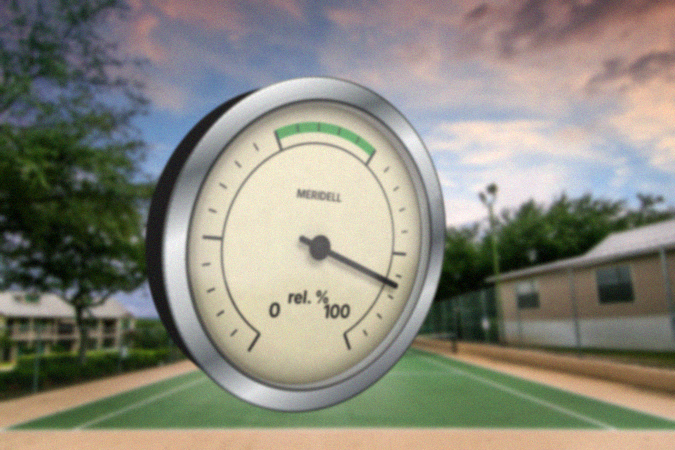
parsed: 86 %
